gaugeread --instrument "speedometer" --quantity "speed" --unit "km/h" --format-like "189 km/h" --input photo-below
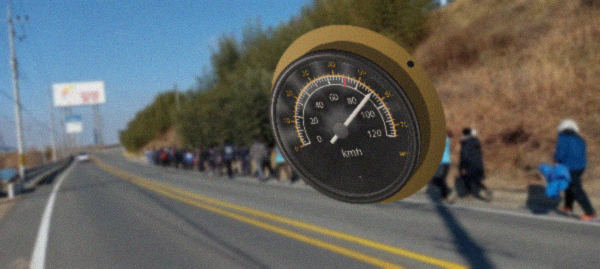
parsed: 90 km/h
